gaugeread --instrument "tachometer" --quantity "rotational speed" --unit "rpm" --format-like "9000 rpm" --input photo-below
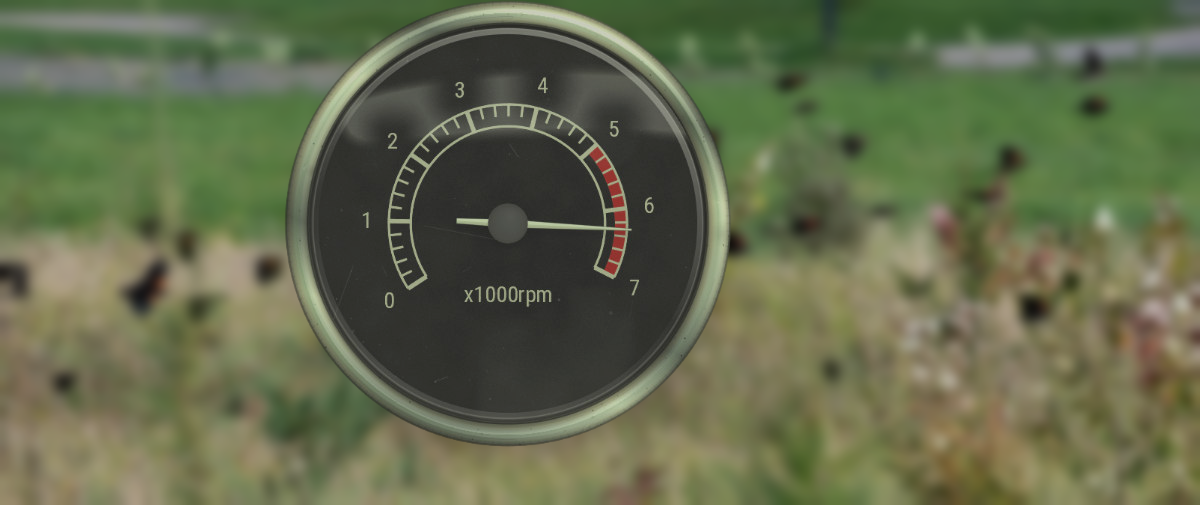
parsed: 6300 rpm
